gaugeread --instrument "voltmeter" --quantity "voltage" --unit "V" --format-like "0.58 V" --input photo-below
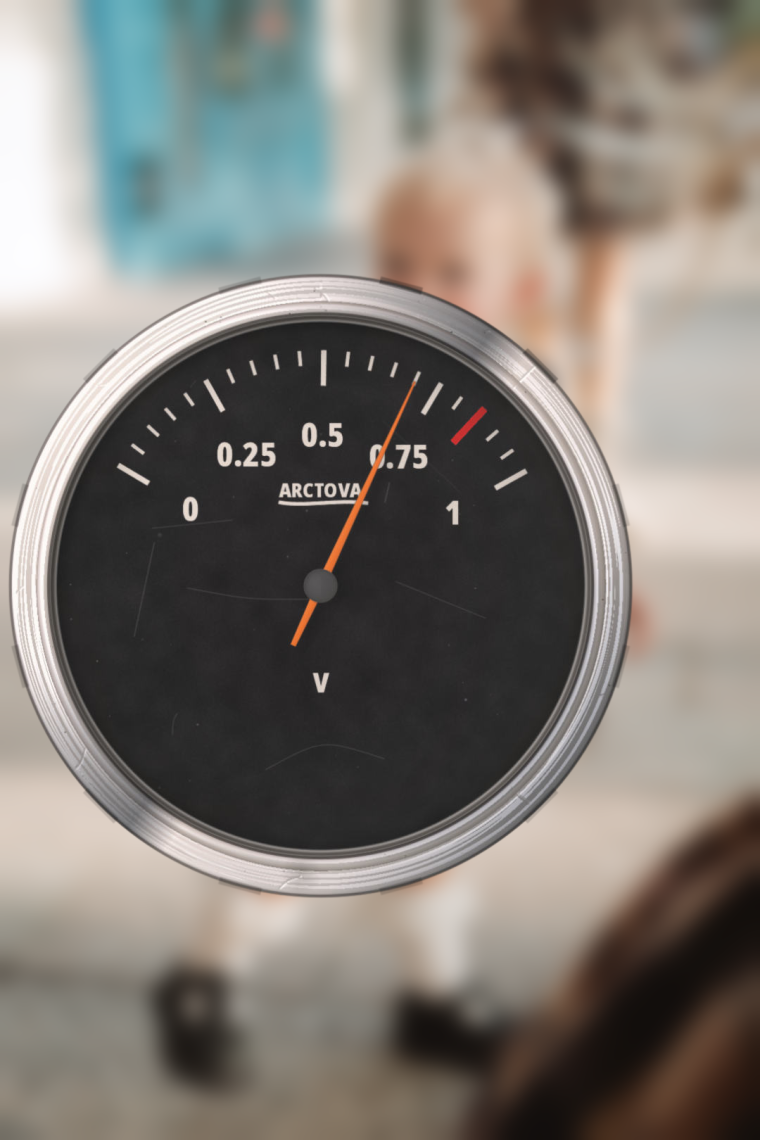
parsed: 0.7 V
